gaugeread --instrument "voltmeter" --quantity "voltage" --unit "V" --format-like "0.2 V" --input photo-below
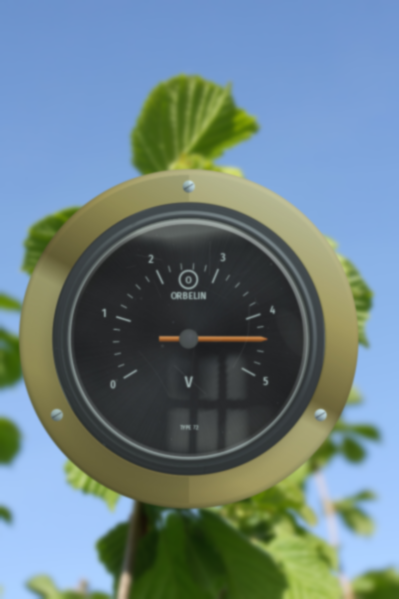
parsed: 4.4 V
